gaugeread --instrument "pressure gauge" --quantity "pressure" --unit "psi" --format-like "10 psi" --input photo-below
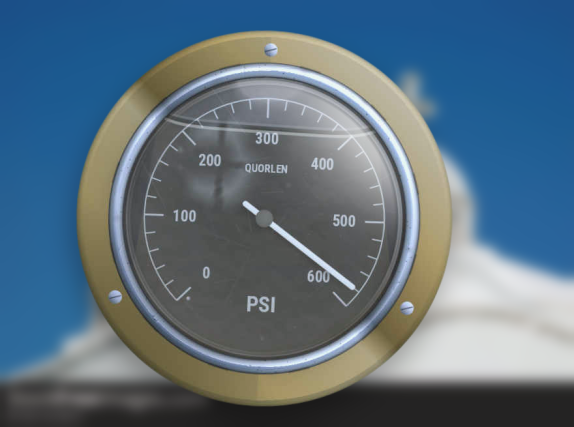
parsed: 580 psi
